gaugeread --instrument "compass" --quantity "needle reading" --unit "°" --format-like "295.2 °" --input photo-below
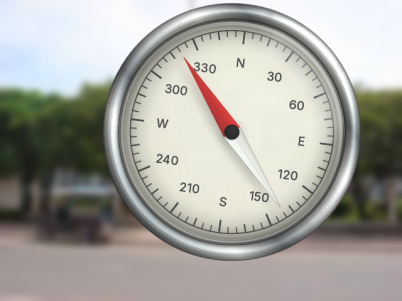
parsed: 320 °
